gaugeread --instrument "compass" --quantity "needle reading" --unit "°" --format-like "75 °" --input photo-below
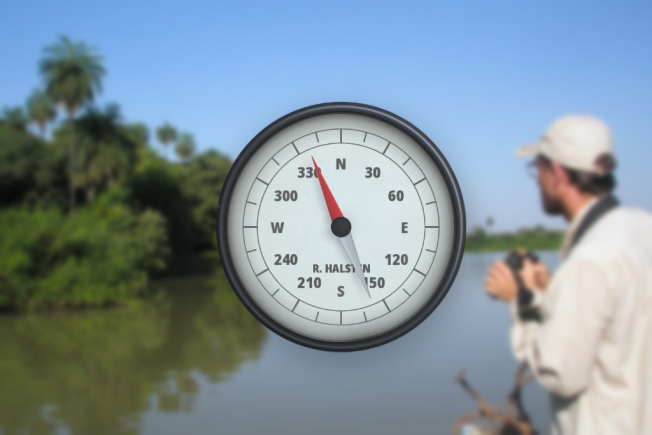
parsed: 337.5 °
